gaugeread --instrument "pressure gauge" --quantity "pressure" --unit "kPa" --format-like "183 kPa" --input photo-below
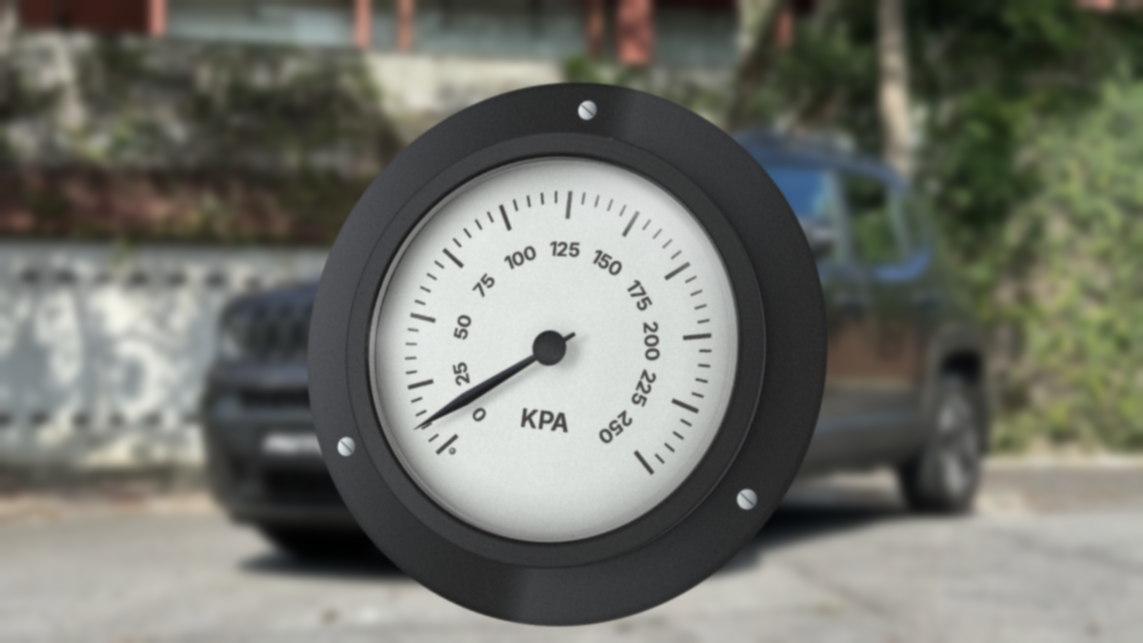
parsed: 10 kPa
